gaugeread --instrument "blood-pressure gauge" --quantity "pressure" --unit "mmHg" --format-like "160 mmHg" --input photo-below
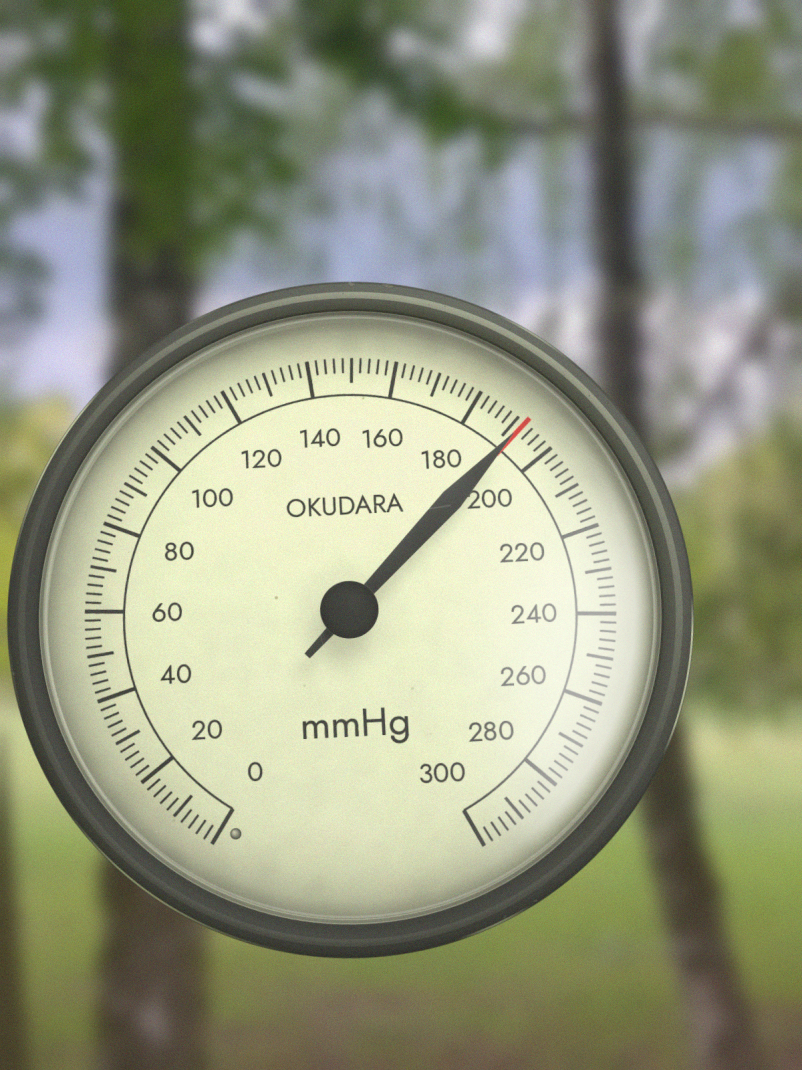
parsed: 192 mmHg
